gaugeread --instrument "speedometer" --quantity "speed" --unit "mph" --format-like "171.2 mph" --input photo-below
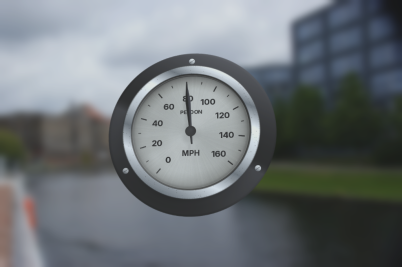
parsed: 80 mph
